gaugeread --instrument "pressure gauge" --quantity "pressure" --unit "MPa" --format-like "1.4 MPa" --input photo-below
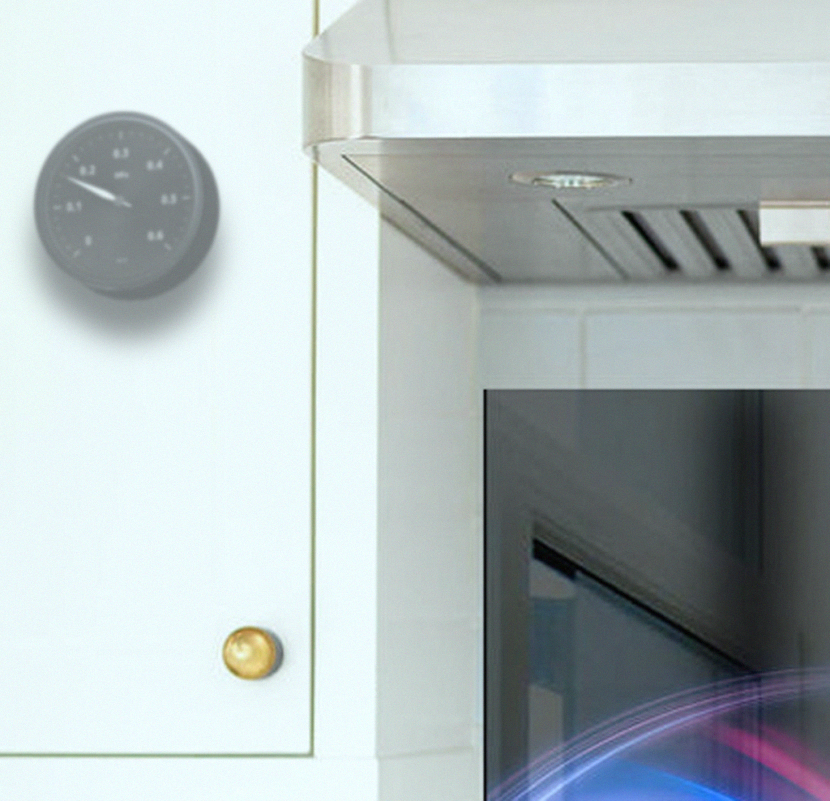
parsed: 0.16 MPa
